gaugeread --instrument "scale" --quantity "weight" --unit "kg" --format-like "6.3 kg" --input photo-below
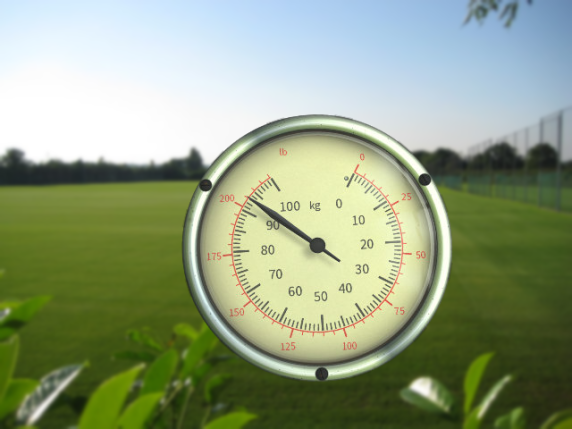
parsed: 93 kg
